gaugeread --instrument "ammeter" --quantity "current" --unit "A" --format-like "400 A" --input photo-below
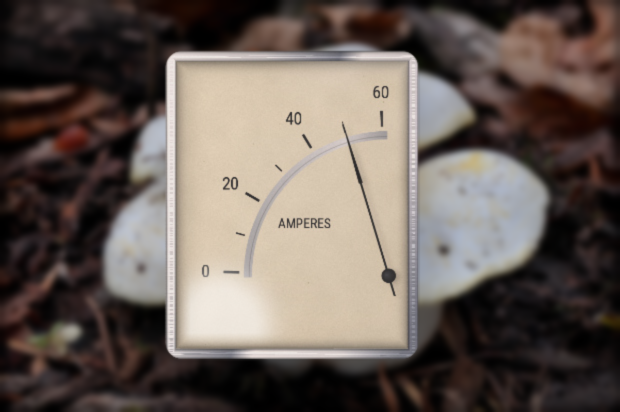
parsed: 50 A
